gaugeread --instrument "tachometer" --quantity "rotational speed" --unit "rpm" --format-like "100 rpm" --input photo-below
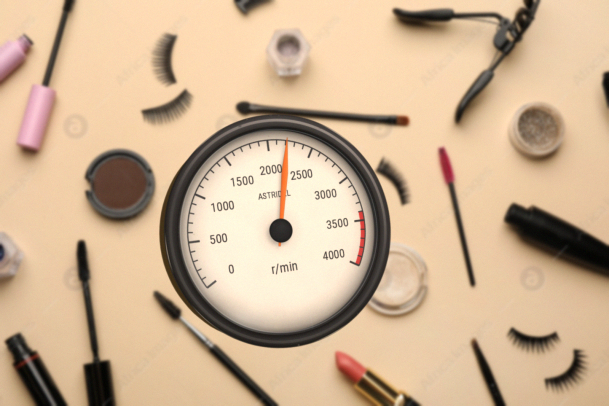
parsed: 2200 rpm
